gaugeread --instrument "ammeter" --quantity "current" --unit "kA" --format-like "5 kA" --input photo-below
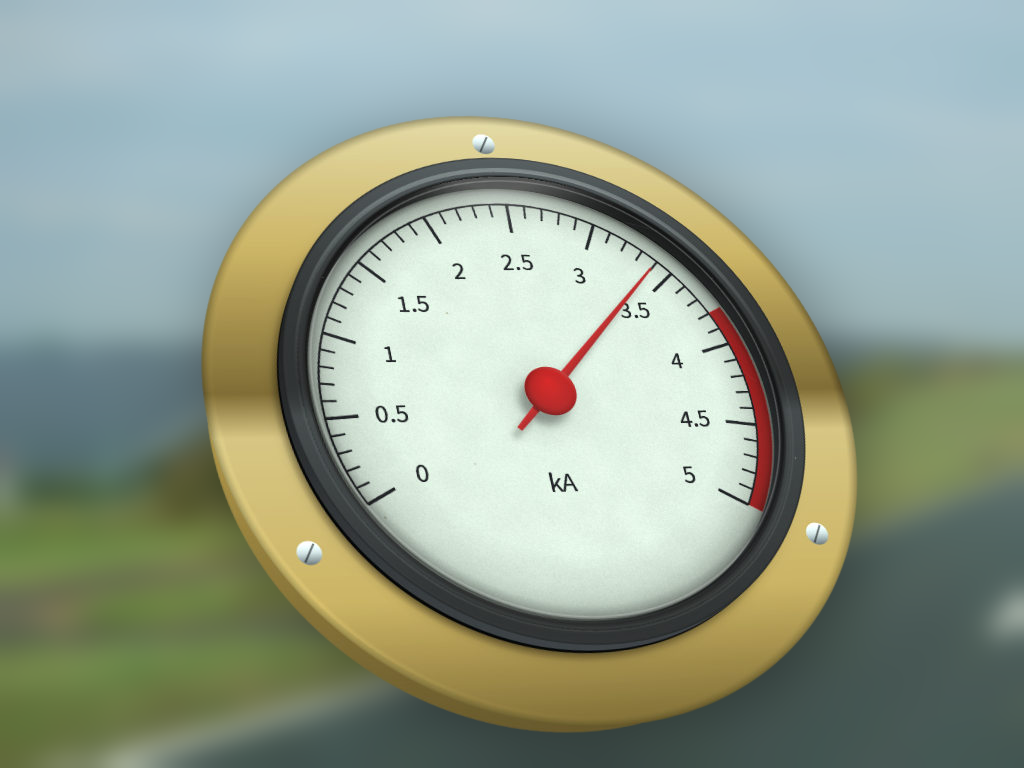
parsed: 3.4 kA
